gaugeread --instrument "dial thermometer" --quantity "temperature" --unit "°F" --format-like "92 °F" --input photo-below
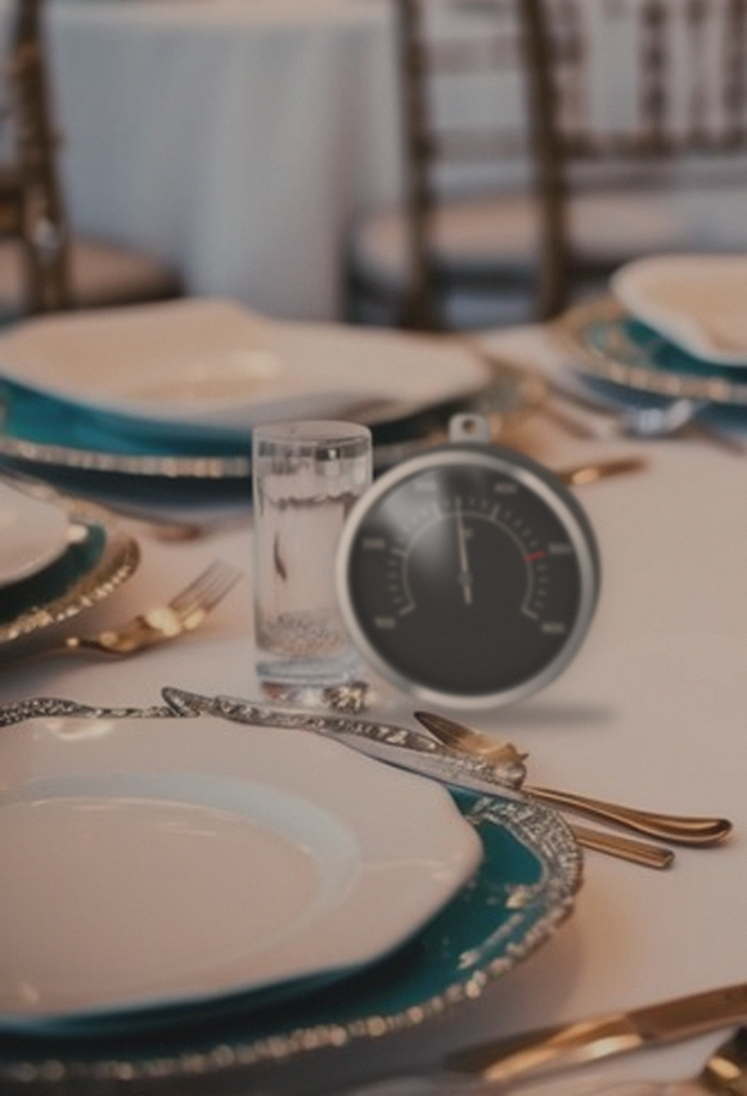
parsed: 340 °F
